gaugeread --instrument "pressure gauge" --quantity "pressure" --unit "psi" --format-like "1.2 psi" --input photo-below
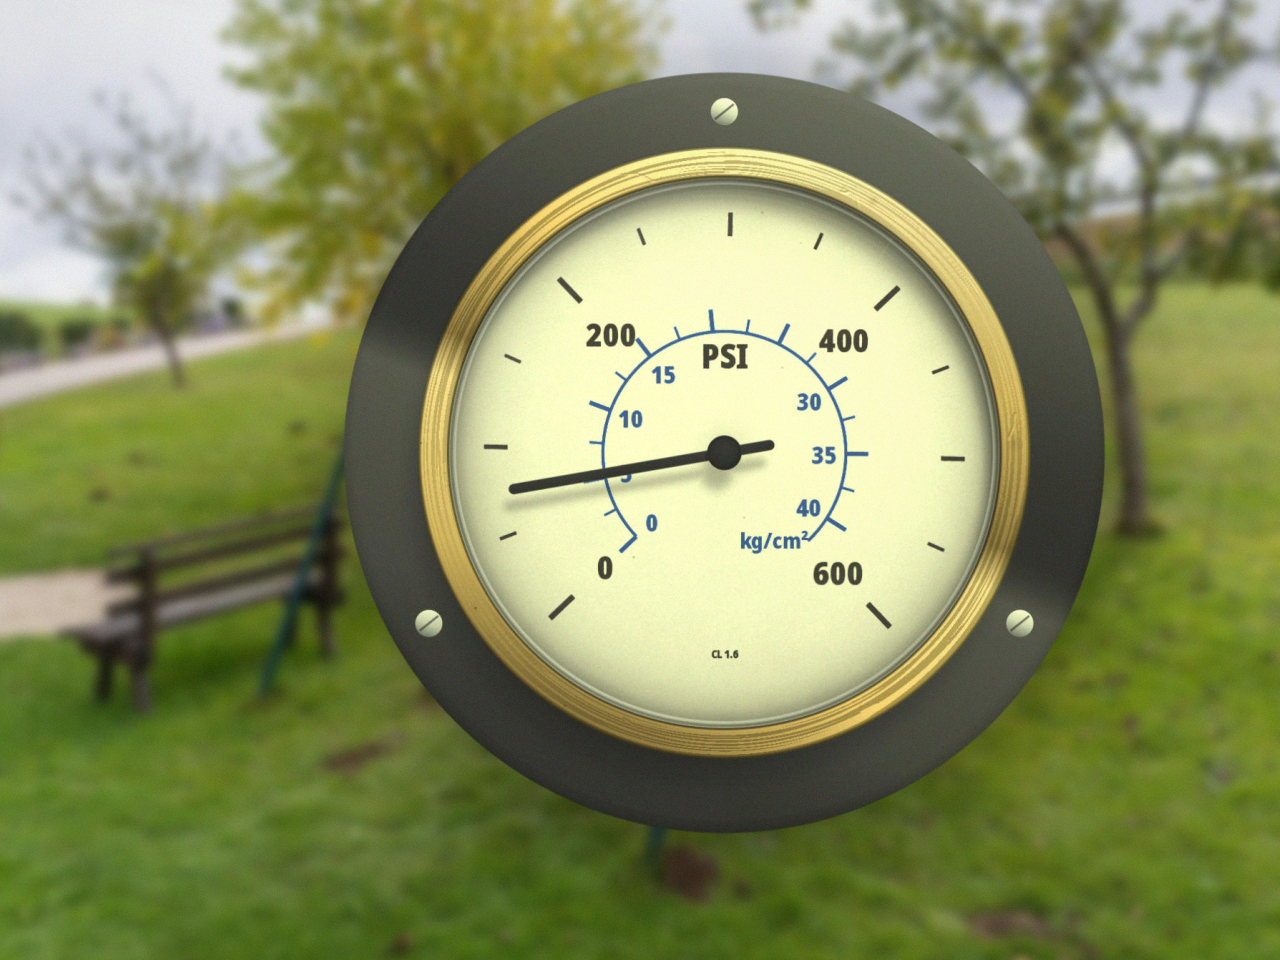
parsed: 75 psi
